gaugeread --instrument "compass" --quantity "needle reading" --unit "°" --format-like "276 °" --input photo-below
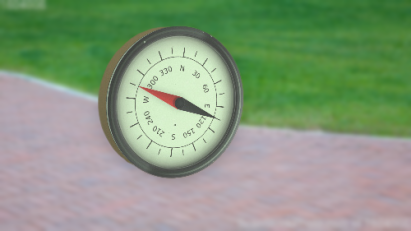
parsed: 285 °
